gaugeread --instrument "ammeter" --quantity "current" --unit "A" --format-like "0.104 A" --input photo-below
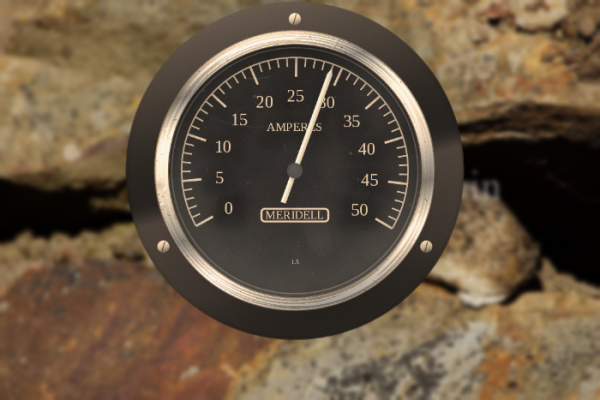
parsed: 29 A
